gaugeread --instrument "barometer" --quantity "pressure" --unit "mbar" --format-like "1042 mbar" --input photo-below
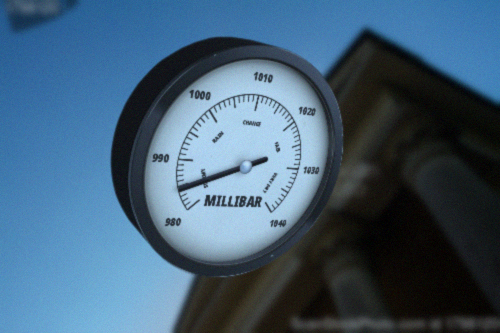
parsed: 985 mbar
